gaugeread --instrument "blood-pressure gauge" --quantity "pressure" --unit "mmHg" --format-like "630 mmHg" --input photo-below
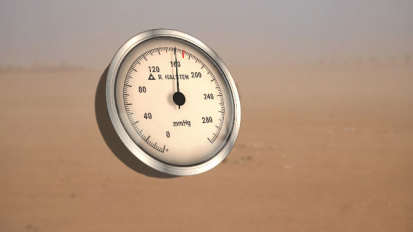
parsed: 160 mmHg
